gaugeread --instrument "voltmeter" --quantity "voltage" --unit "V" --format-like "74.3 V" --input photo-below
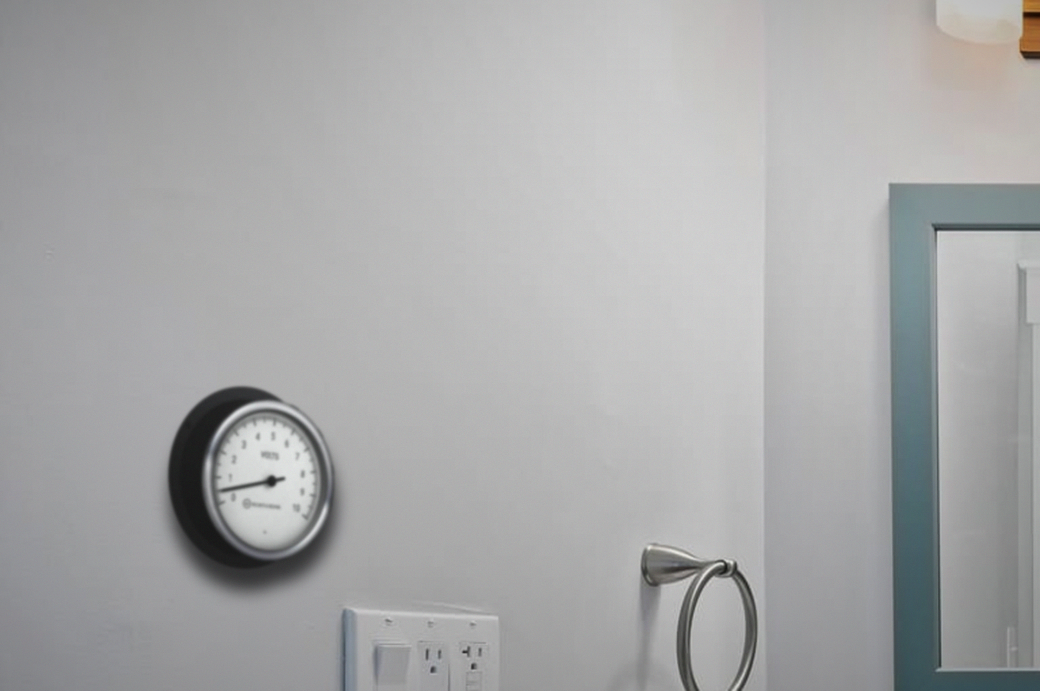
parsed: 0.5 V
